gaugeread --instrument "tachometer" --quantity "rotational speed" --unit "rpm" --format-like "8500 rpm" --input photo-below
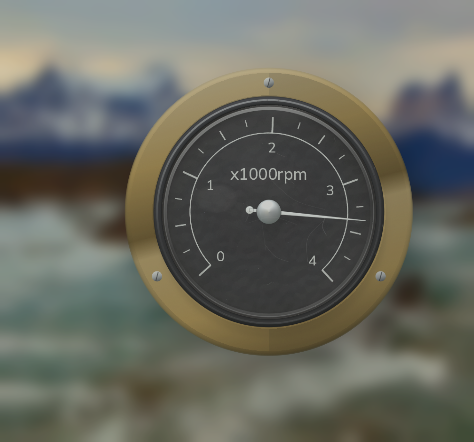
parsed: 3375 rpm
